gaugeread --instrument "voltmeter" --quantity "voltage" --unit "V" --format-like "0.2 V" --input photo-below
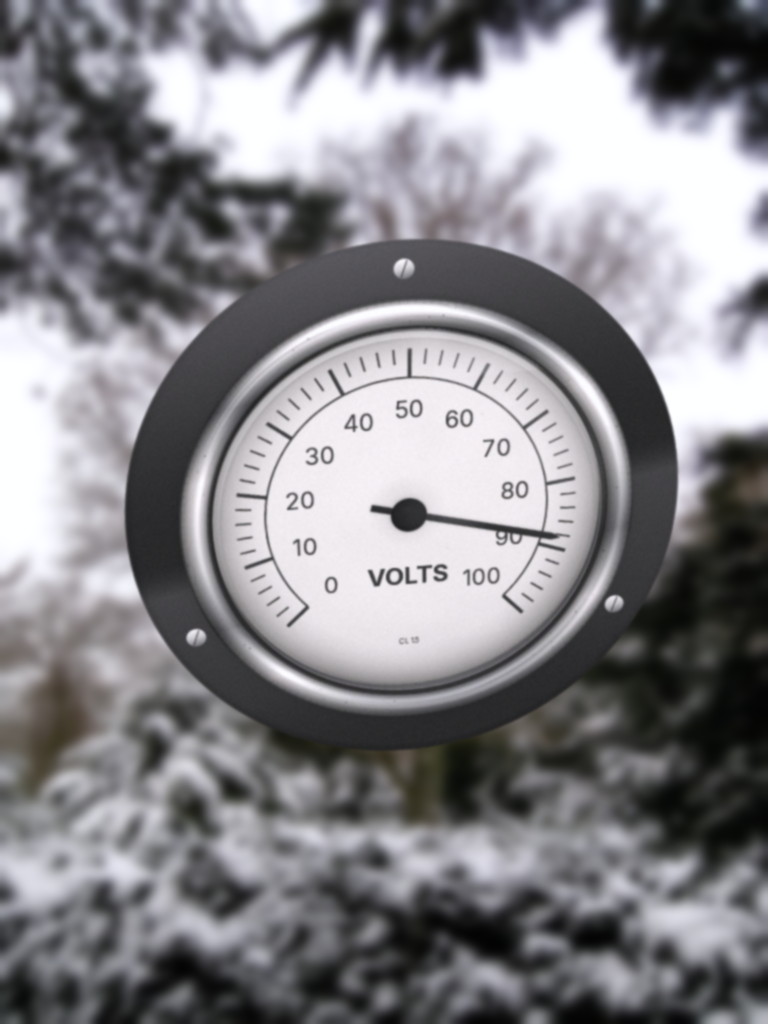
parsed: 88 V
